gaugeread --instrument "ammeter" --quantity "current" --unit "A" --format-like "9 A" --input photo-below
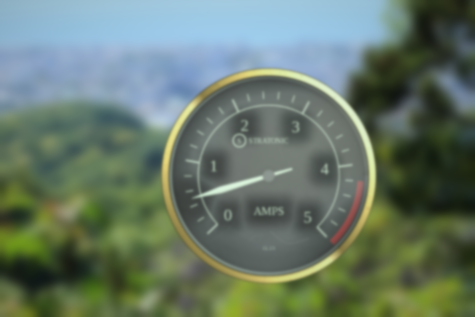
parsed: 0.5 A
